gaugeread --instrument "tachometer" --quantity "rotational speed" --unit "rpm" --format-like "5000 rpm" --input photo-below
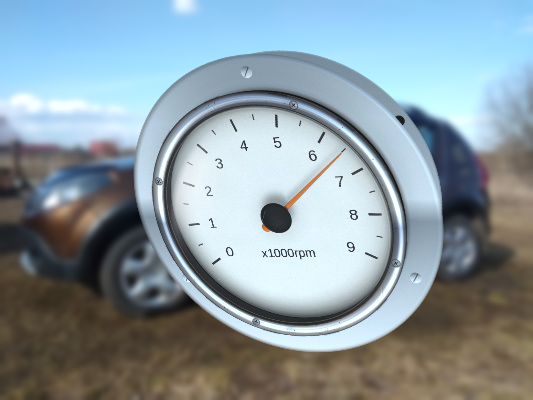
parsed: 6500 rpm
